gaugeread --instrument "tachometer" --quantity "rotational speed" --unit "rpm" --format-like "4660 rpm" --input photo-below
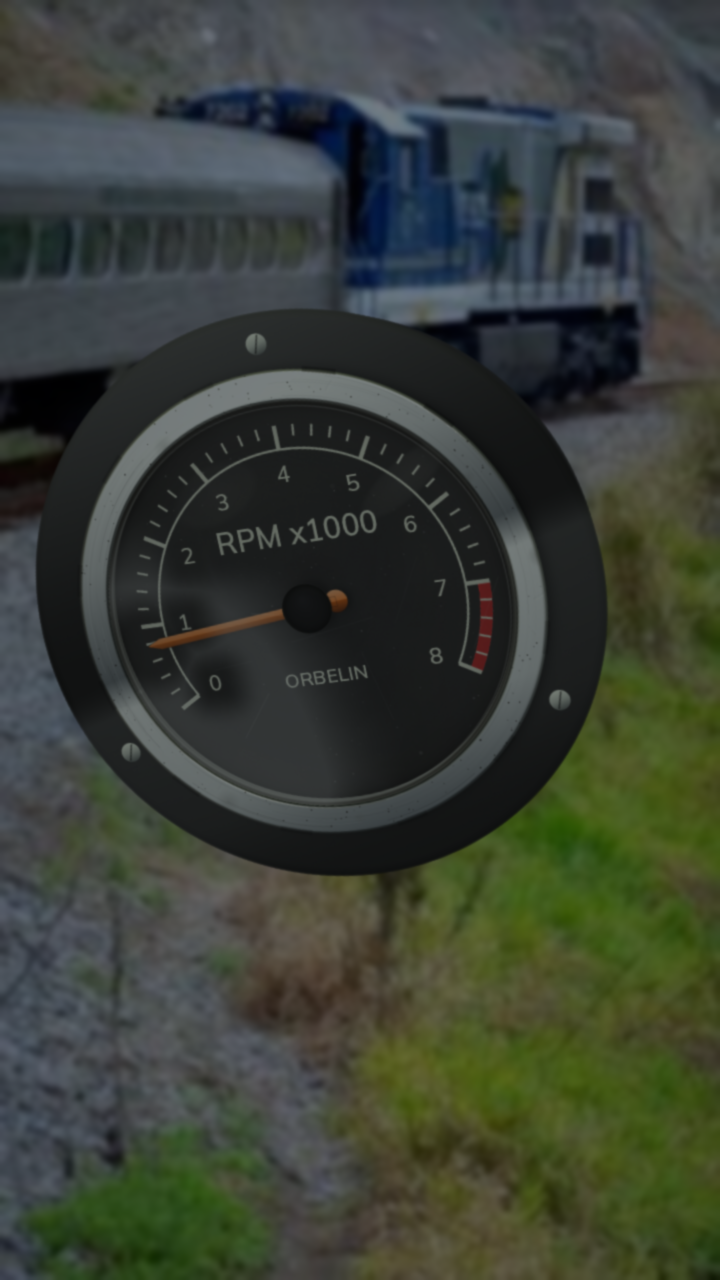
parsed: 800 rpm
